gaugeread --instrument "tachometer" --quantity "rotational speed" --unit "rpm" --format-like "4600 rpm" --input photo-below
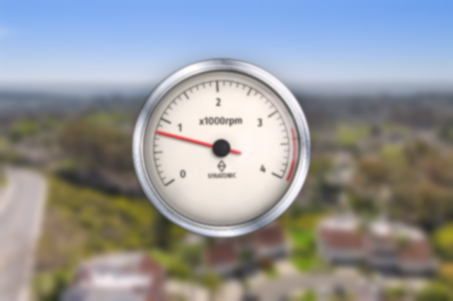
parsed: 800 rpm
